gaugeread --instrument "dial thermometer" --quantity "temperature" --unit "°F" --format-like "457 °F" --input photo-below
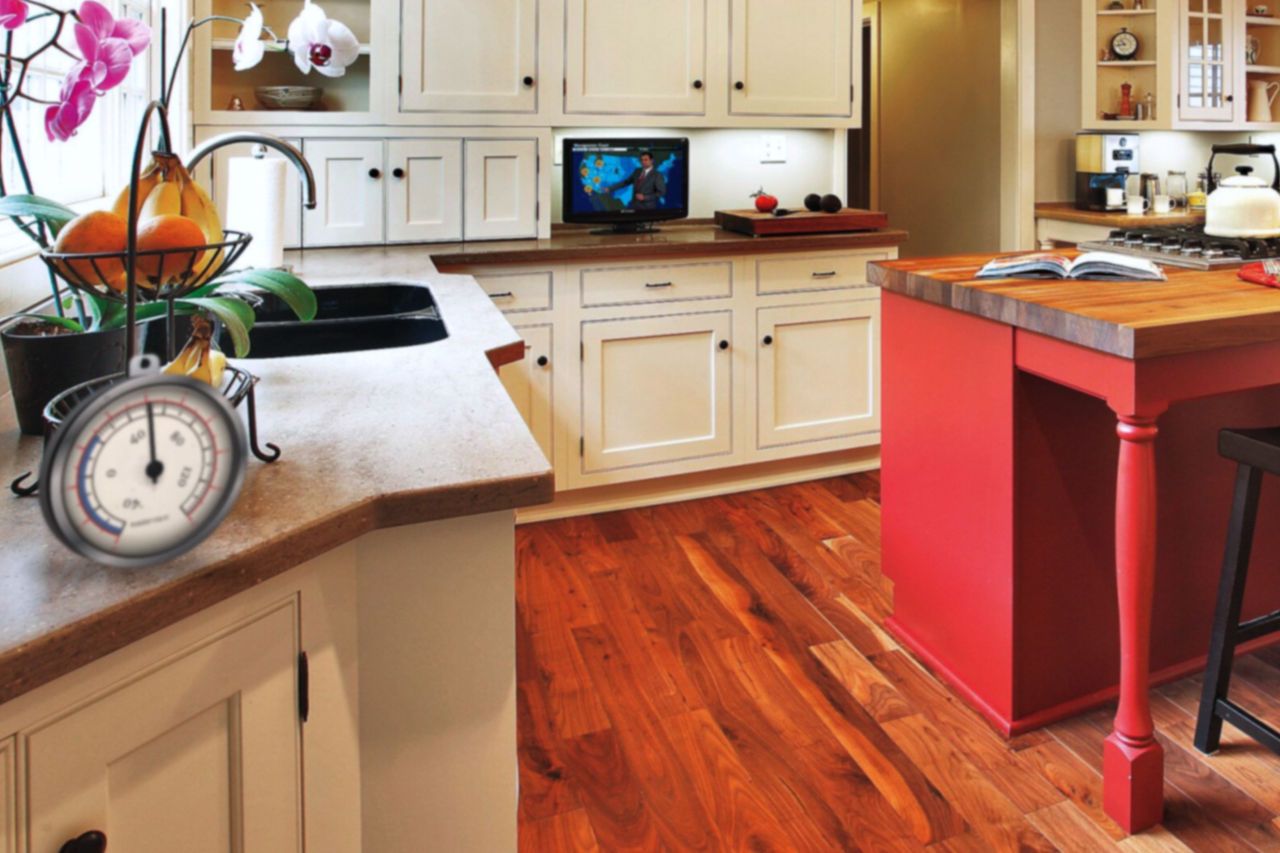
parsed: 50 °F
